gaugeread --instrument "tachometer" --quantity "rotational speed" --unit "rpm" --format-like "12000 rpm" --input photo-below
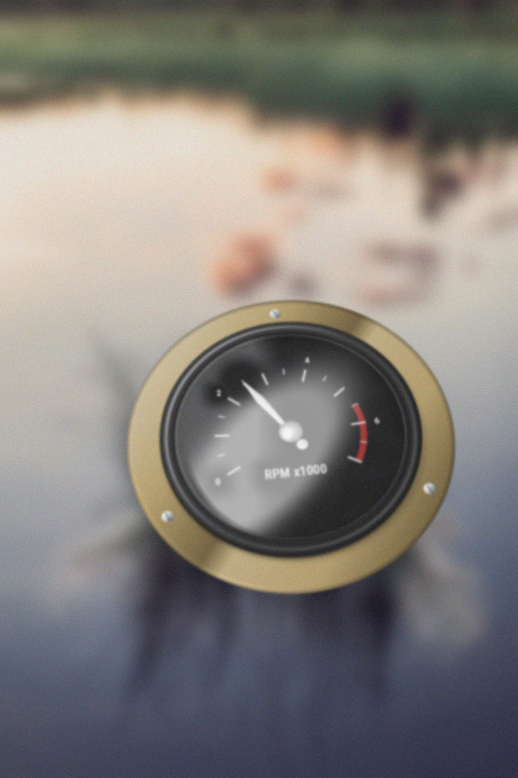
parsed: 2500 rpm
